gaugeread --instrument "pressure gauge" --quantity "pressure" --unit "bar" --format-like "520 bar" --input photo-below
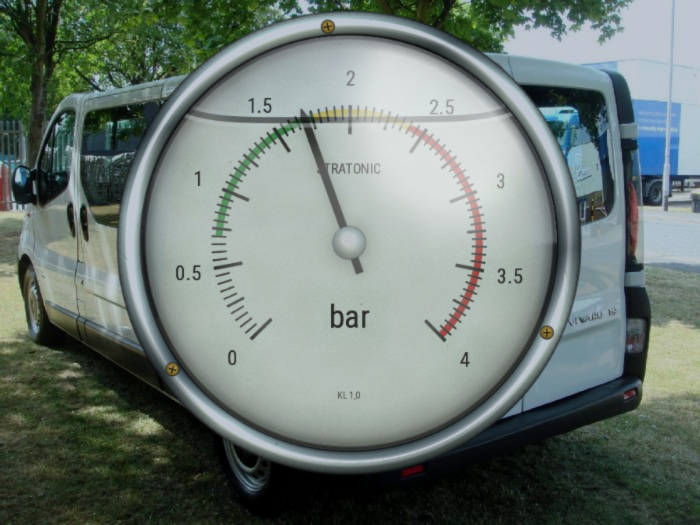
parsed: 1.7 bar
